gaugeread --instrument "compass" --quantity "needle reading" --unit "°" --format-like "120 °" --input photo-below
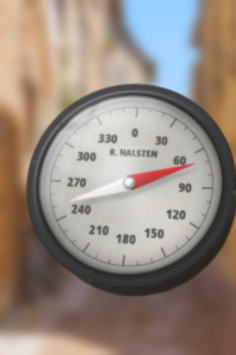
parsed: 70 °
